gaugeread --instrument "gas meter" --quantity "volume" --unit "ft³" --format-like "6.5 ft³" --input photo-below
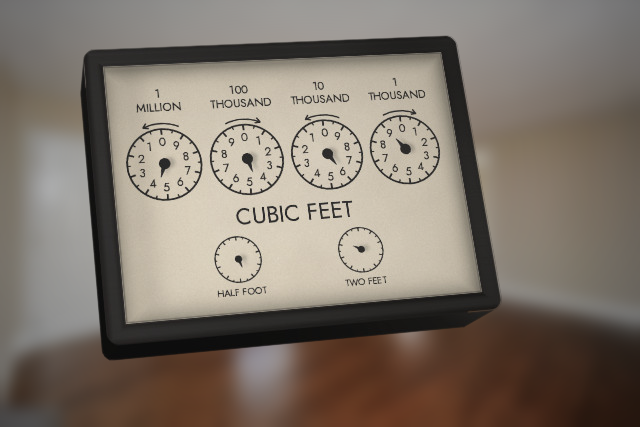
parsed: 445900 ft³
